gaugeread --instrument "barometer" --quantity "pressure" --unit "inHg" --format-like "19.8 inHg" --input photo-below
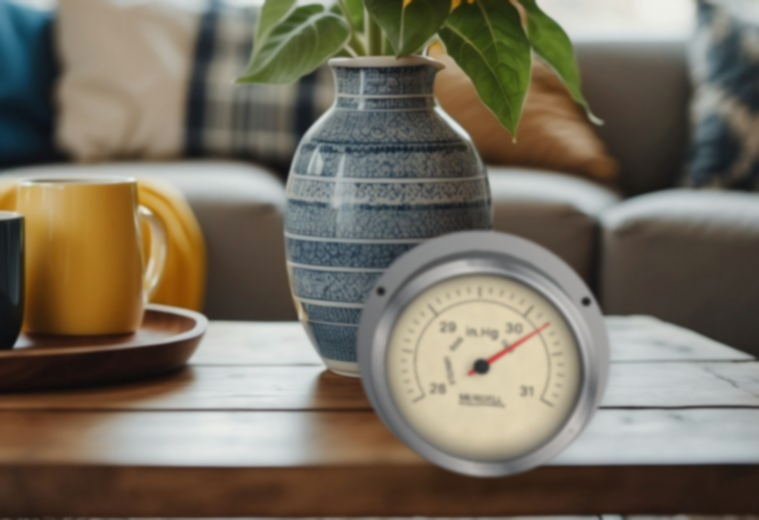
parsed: 30.2 inHg
